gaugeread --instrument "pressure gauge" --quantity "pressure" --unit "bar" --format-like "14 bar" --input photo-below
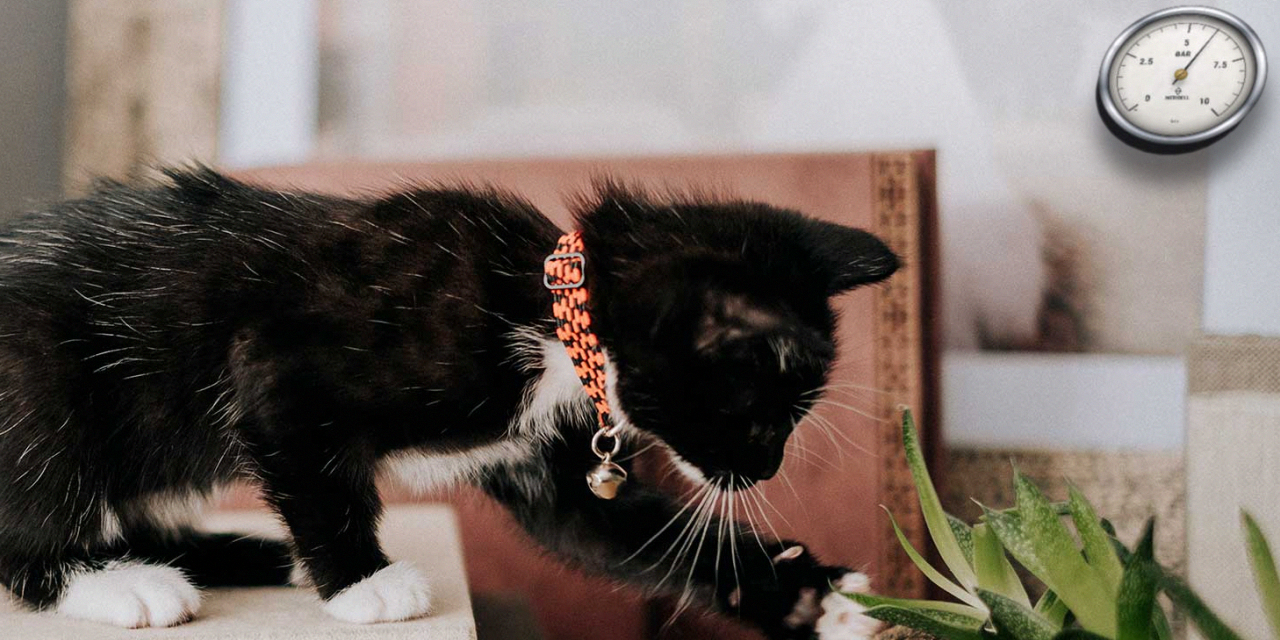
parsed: 6 bar
